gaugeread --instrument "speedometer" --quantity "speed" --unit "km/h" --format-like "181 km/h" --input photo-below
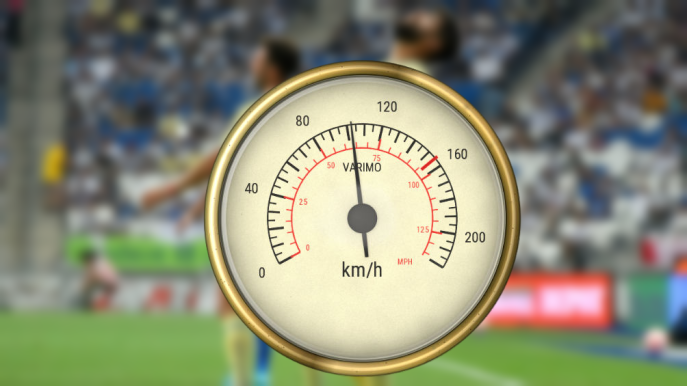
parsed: 102.5 km/h
